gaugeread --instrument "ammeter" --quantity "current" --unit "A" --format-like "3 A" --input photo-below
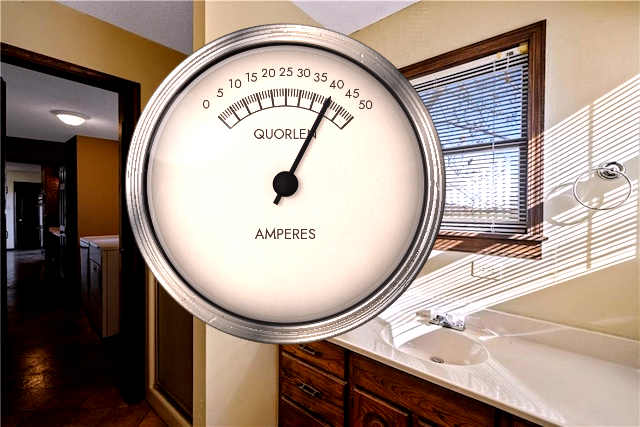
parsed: 40 A
